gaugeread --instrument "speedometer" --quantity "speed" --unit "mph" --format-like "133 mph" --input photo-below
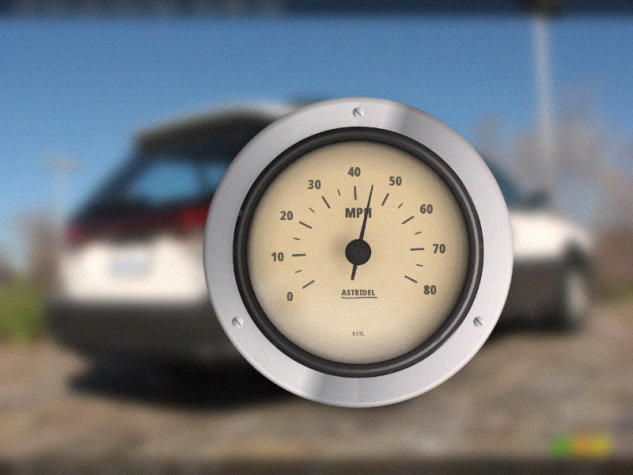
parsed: 45 mph
